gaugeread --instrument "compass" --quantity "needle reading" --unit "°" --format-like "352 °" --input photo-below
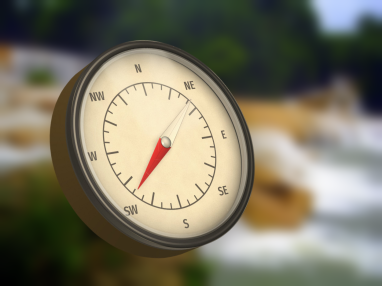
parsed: 230 °
